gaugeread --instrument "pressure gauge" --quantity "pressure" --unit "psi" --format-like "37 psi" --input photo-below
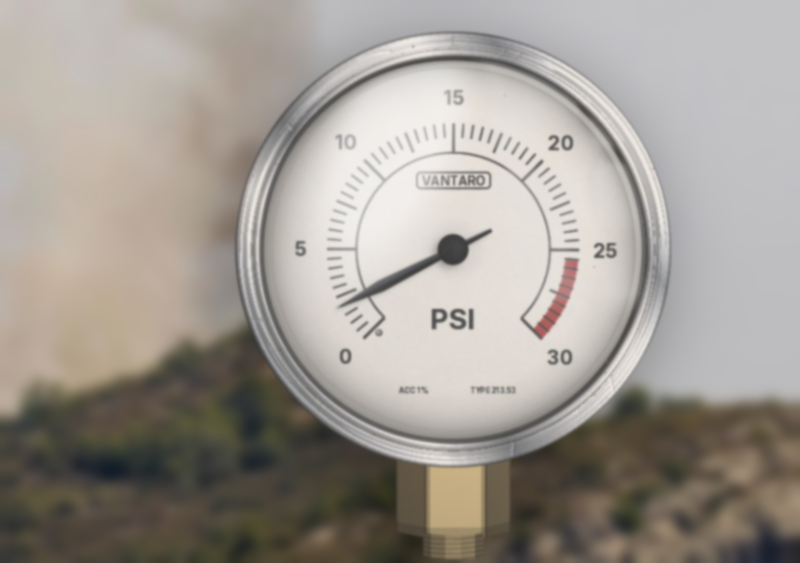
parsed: 2 psi
